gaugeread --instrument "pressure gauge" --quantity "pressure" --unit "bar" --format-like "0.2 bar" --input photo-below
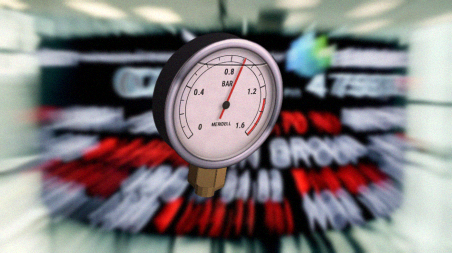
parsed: 0.9 bar
